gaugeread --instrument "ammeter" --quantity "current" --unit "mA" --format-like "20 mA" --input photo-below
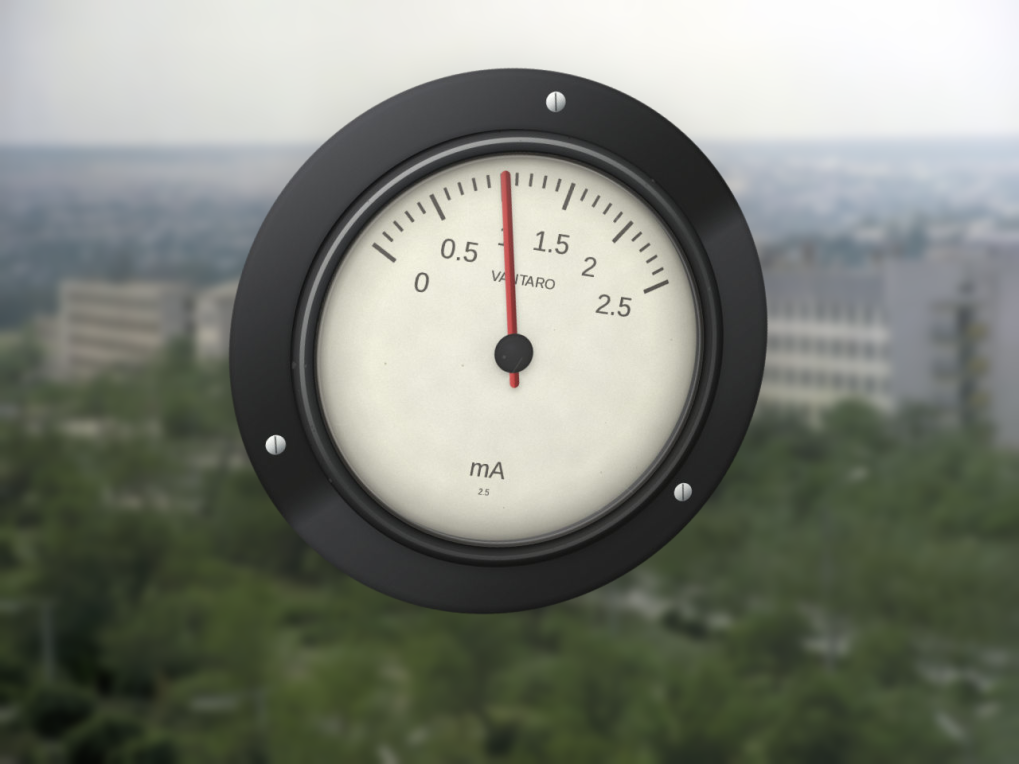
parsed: 1 mA
